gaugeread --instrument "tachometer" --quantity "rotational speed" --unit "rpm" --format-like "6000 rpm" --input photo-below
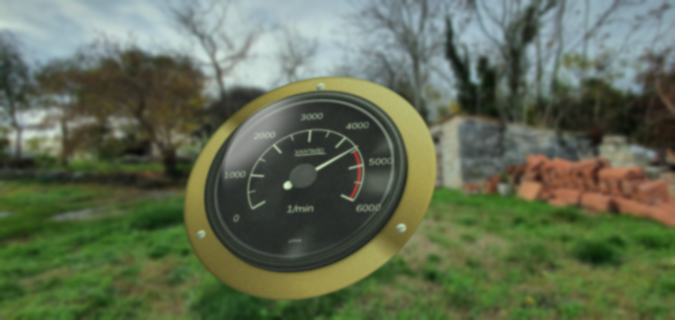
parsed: 4500 rpm
